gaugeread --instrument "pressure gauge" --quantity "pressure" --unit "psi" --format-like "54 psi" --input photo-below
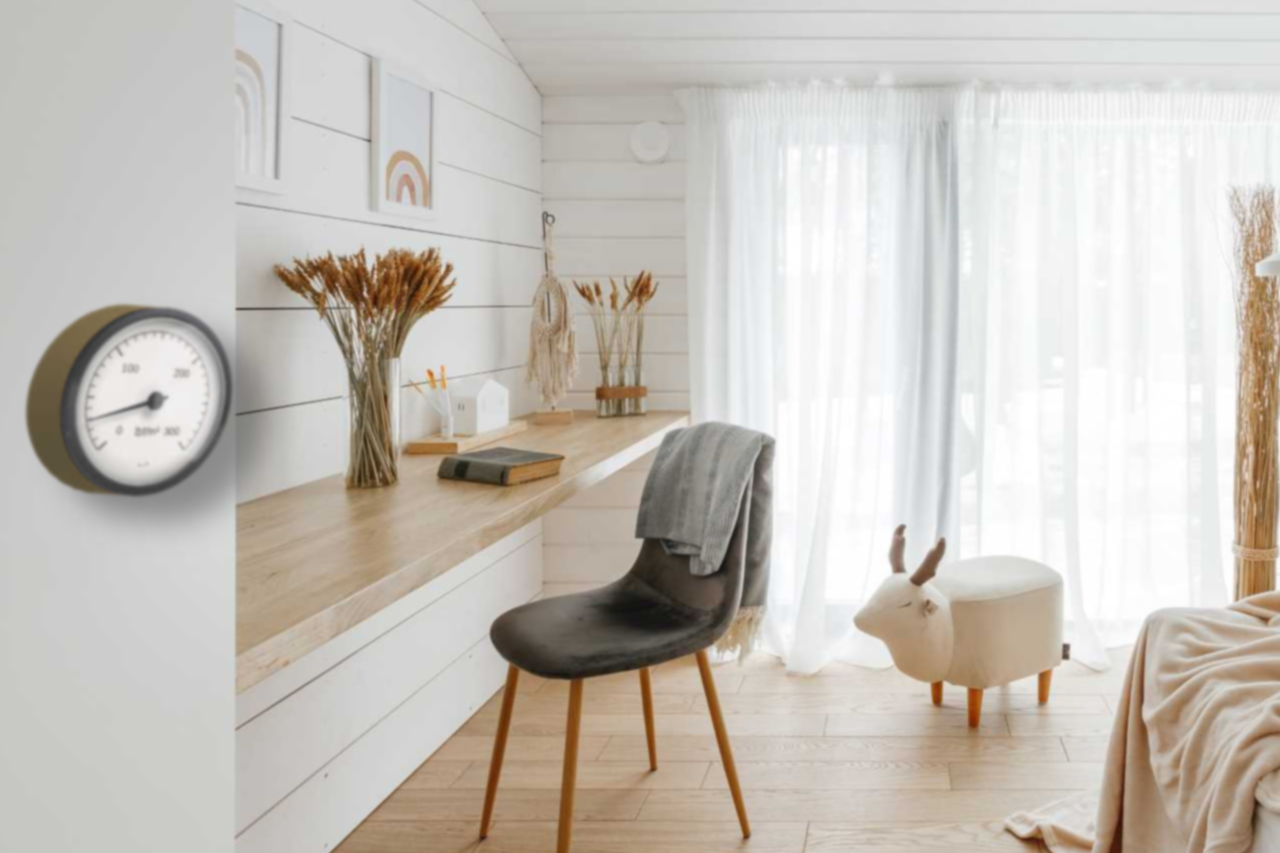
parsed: 30 psi
